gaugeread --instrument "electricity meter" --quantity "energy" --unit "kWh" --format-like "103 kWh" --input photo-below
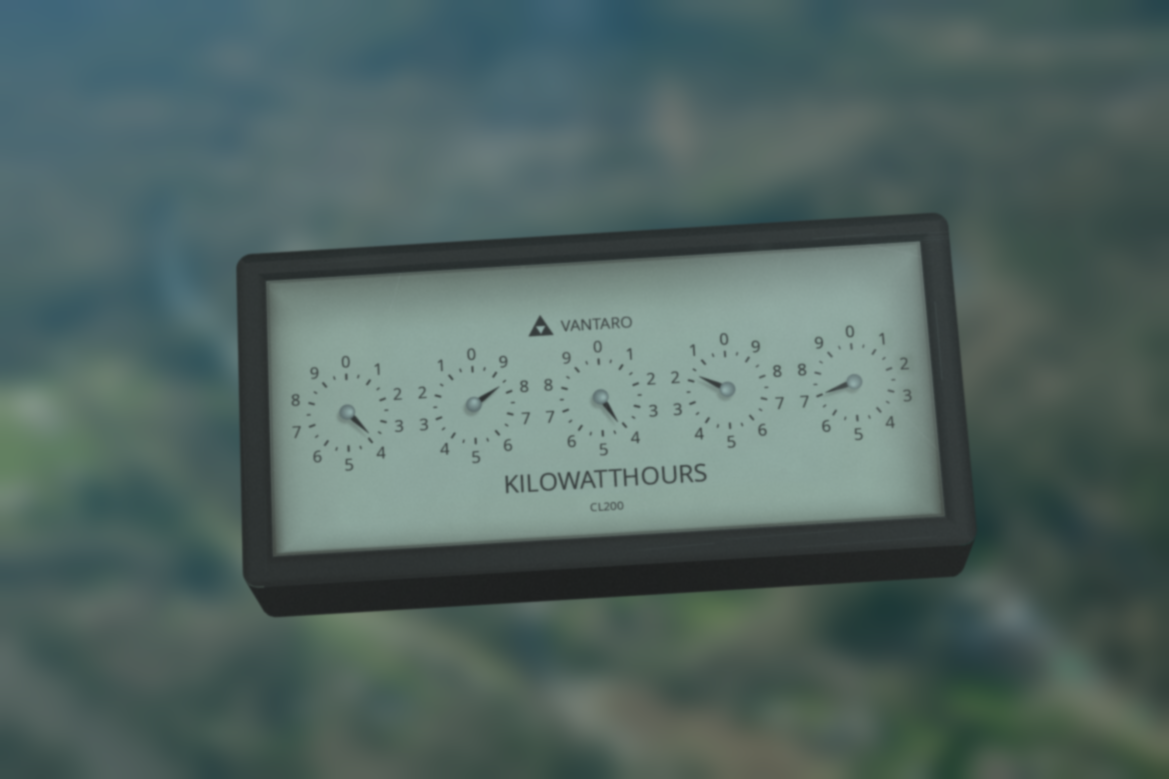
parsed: 38417 kWh
